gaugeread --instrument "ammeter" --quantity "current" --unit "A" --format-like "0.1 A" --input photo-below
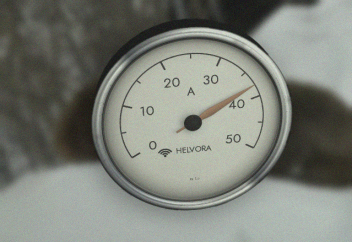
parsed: 37.5 A
